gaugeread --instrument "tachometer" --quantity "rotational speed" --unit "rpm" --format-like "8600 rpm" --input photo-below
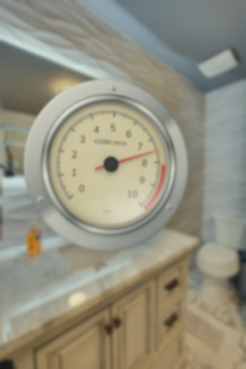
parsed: 7500 rpm
